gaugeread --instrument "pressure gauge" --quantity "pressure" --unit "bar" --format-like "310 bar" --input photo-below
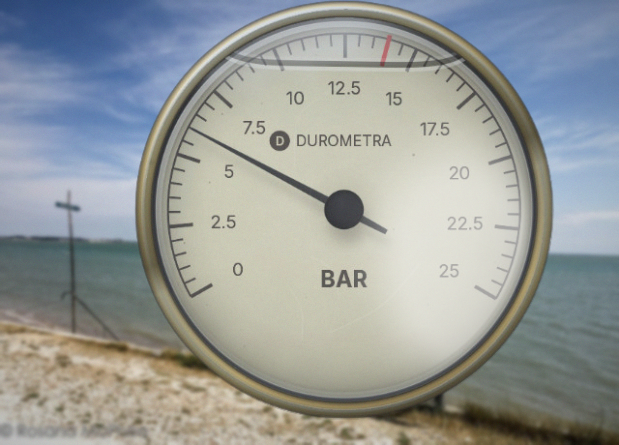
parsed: 6 bar
